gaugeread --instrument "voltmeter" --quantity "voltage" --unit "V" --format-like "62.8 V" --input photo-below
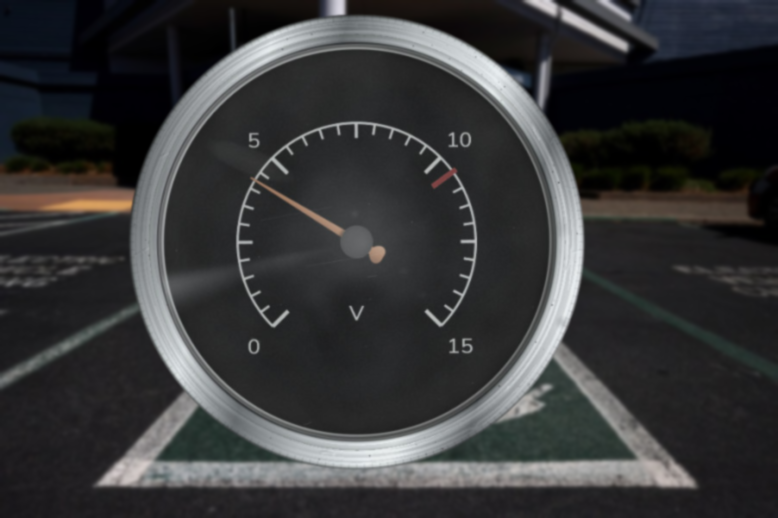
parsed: 4.25 V
